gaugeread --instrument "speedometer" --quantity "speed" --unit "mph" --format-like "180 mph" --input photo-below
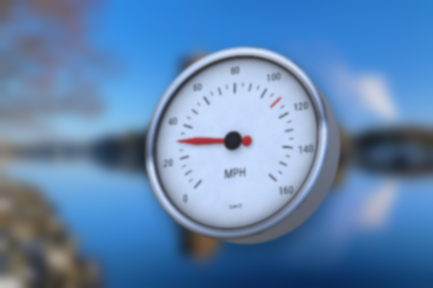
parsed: 30 mph
